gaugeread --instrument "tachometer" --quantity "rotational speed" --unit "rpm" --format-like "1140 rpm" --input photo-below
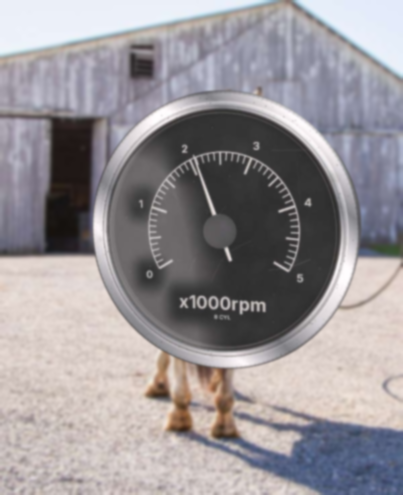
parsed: 2100 rpm
